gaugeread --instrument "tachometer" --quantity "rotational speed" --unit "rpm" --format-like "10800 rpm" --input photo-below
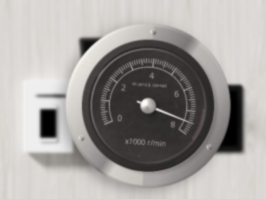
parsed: 7500 rpm
